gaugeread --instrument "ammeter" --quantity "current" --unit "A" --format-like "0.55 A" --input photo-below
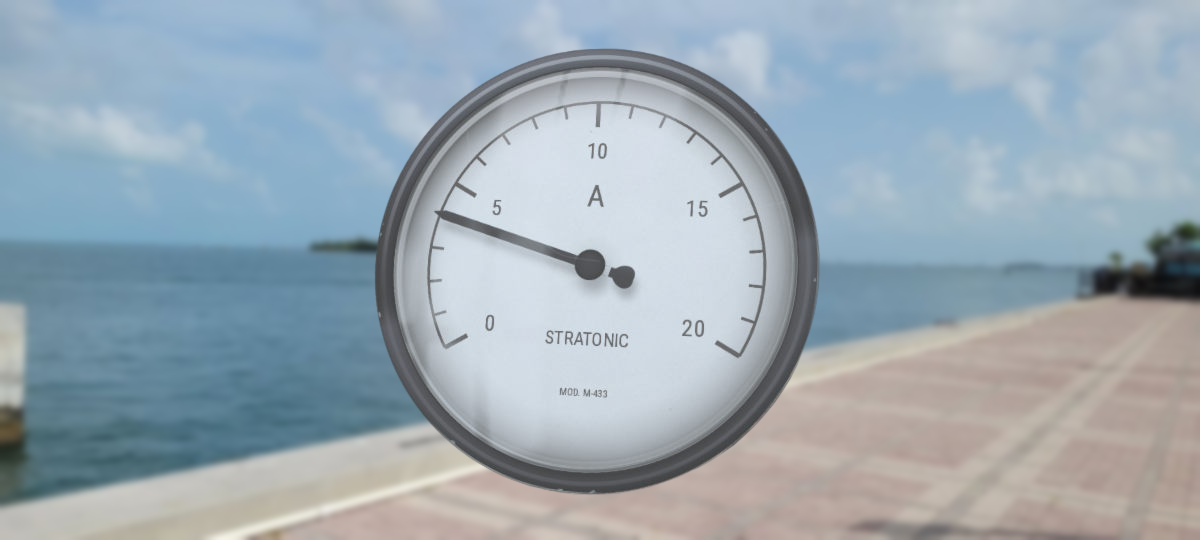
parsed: 4 A
